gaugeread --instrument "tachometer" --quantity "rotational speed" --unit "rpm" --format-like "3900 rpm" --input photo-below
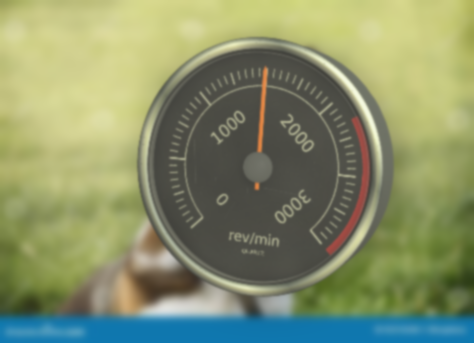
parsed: 1500 rpm
